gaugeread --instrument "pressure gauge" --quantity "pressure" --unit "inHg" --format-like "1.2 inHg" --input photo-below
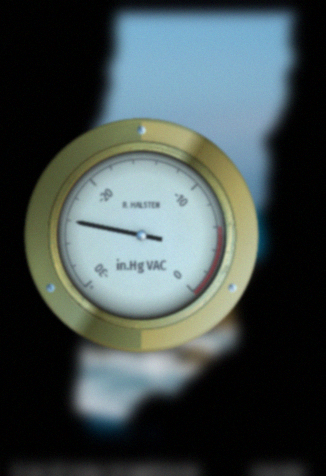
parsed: -24 inHg
